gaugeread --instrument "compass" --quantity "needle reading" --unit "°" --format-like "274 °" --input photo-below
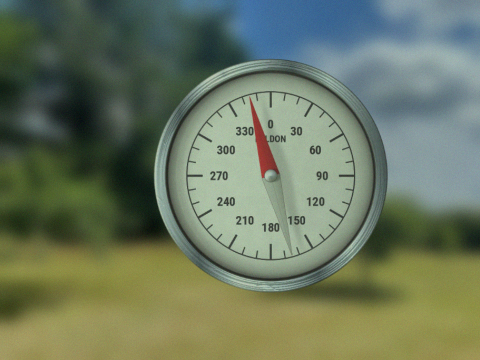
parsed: 345 °
